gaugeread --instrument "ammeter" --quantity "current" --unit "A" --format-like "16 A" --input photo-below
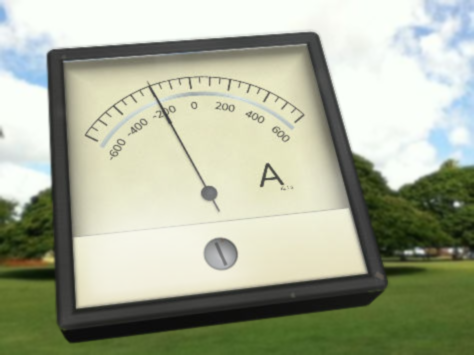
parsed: -200 A
